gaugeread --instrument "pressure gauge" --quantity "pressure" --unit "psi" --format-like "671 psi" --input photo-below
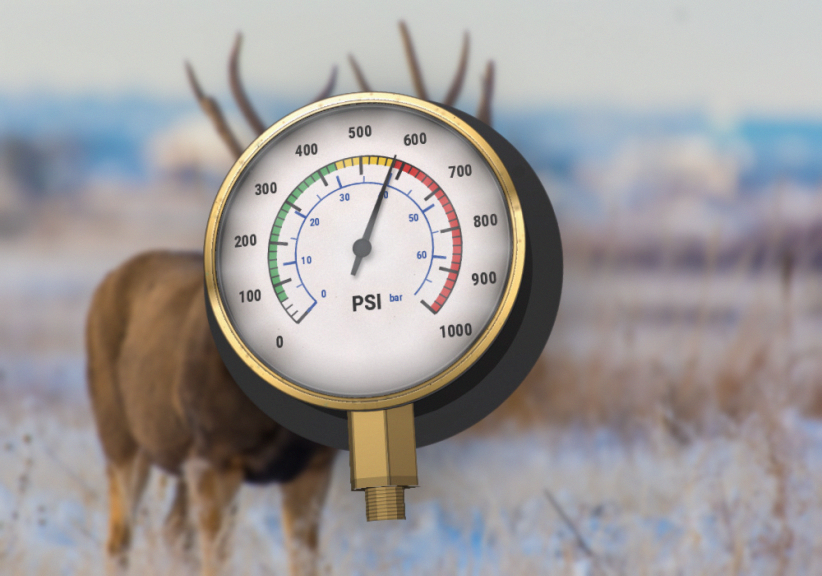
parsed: 580 psi
